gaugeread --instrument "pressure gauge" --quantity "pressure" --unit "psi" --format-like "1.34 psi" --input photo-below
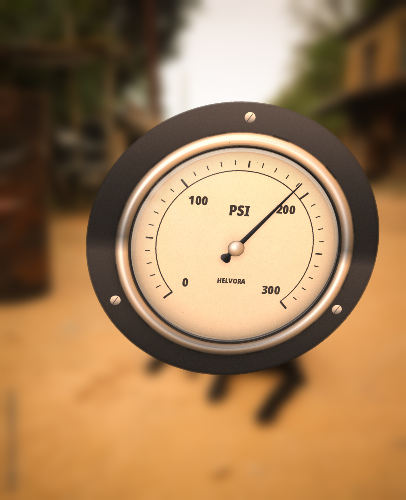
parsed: 190 psi
